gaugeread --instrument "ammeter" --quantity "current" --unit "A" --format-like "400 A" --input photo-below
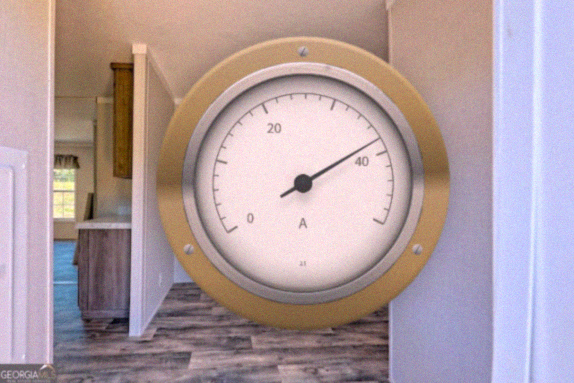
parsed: 38 A
